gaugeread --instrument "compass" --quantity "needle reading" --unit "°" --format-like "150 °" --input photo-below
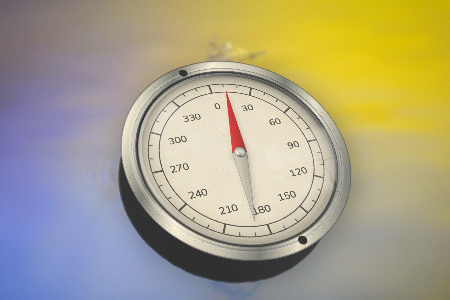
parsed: 10 °
